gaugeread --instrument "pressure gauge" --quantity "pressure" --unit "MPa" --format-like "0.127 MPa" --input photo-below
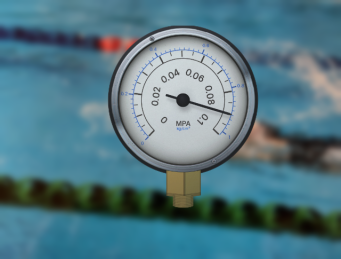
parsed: 0.09 MPa
